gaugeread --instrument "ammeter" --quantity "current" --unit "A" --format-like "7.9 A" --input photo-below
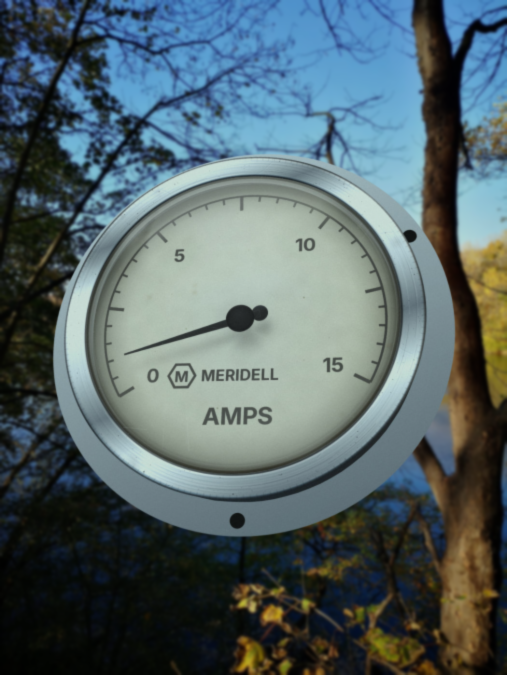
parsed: 1 A
